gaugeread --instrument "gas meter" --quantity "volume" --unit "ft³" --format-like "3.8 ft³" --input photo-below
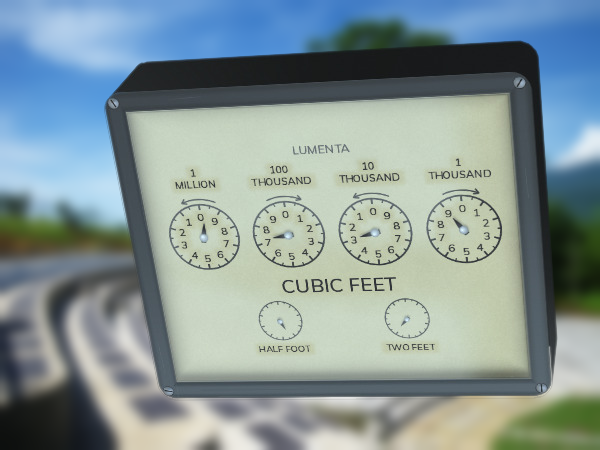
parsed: 972900 ft³
